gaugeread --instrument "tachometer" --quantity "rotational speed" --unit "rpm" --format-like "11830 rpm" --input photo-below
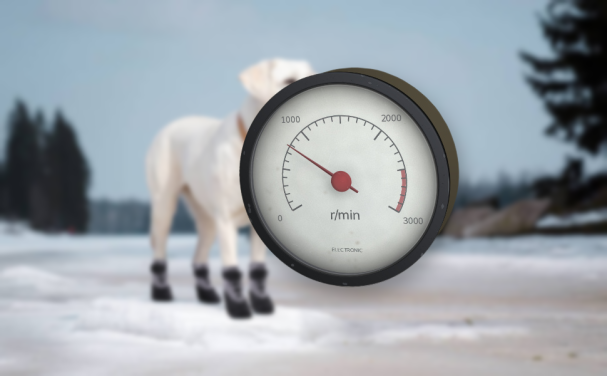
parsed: 800 rpm
